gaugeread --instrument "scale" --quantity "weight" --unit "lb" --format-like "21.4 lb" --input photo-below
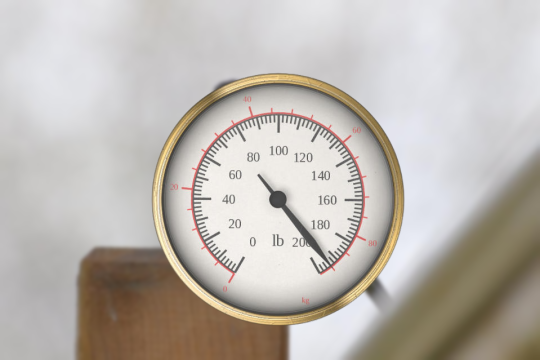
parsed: 194 lb
